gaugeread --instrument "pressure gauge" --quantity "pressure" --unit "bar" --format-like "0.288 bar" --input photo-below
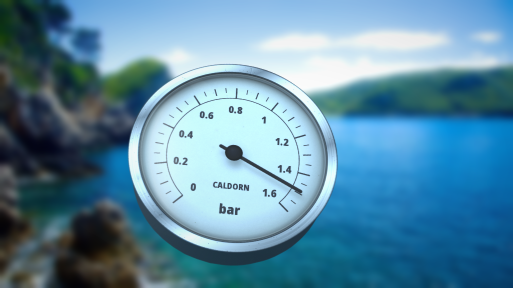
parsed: 1.5 bar
